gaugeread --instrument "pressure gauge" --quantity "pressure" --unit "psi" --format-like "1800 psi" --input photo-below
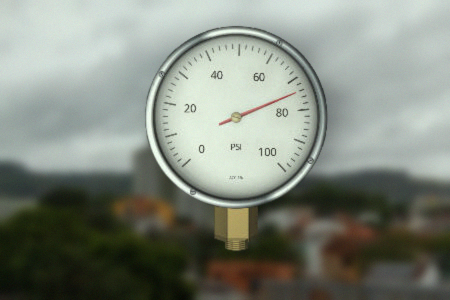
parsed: 74 psi
